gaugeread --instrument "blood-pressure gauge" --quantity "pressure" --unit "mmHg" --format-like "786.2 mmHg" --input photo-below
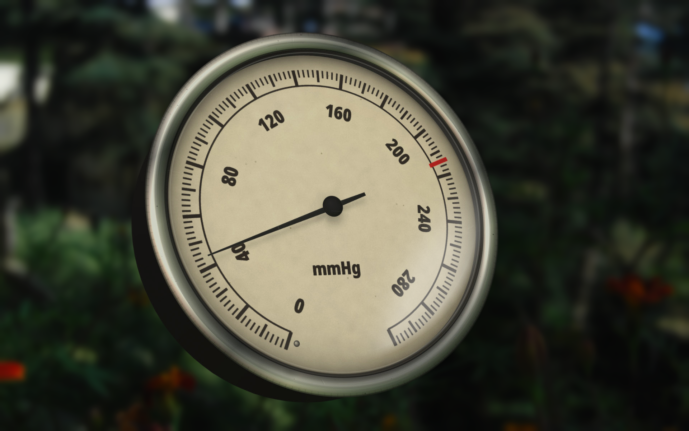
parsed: 44 mmHg
